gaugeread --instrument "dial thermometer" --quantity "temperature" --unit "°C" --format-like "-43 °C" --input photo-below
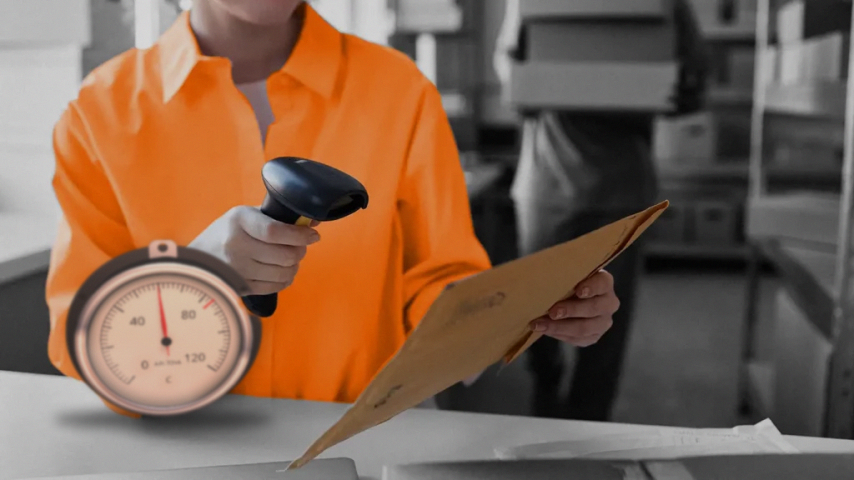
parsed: 60 °C
